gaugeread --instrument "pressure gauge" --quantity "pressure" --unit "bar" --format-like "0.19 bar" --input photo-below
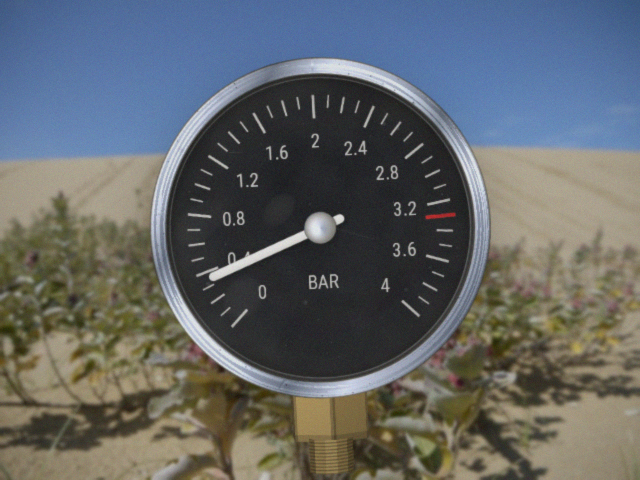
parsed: 0.35 bar
